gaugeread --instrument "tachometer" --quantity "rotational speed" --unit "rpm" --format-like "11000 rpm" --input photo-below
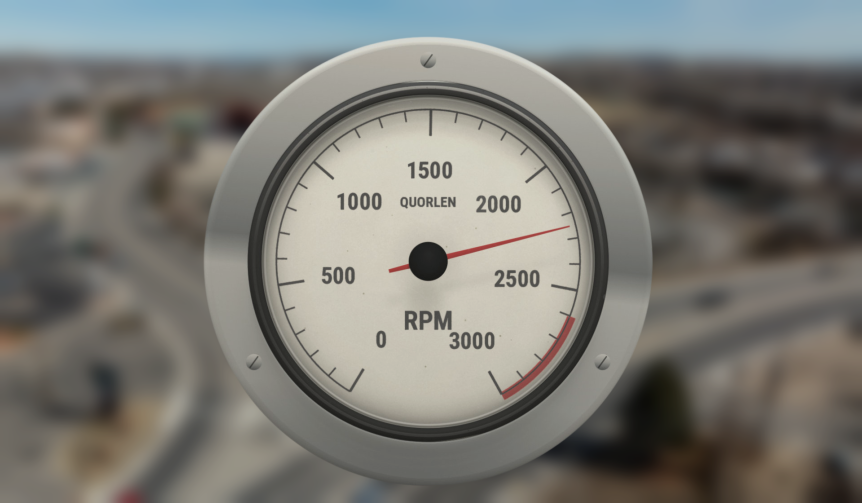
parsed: 2250 rpm
